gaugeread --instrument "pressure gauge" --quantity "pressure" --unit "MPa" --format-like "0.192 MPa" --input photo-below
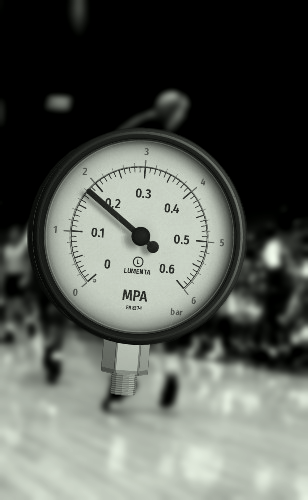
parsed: 0.18 MPa
